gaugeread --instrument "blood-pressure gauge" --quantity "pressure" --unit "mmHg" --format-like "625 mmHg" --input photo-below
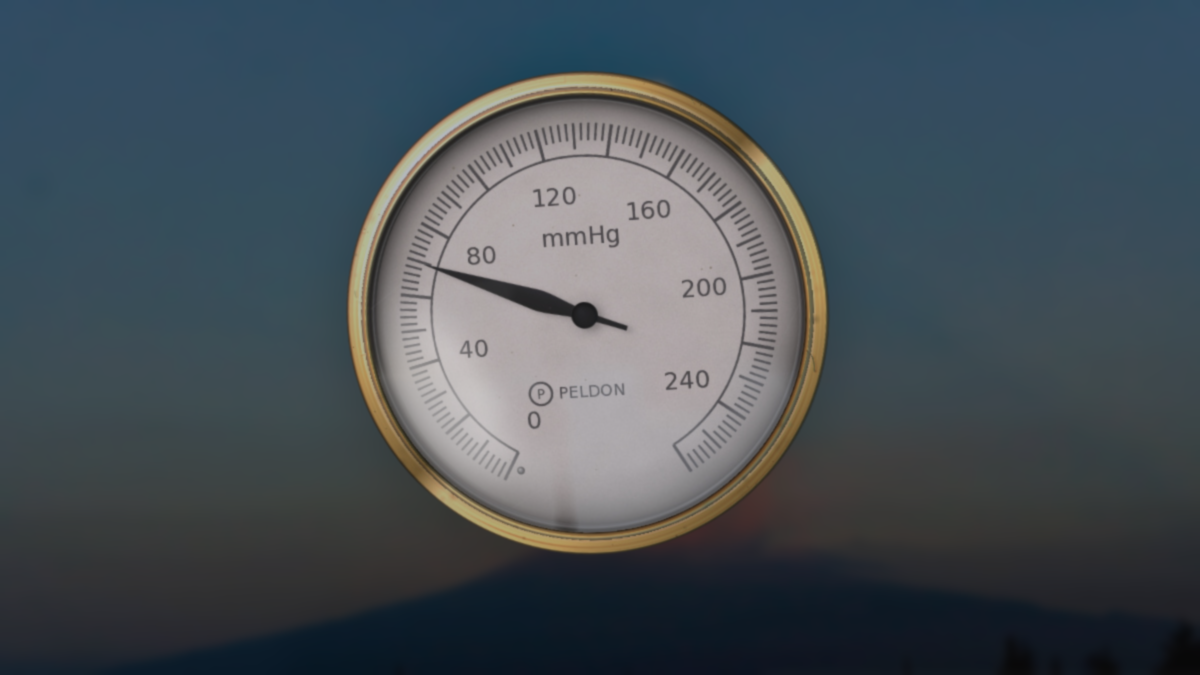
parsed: 70 mmHg
